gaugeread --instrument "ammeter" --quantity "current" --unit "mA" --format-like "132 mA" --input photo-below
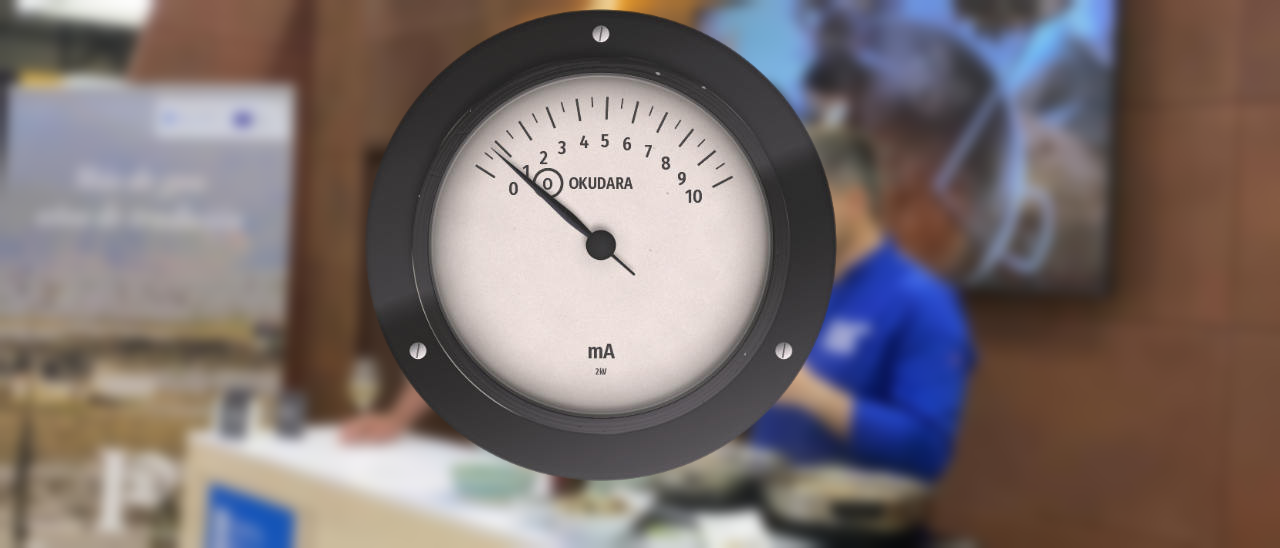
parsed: 0.75 mA
